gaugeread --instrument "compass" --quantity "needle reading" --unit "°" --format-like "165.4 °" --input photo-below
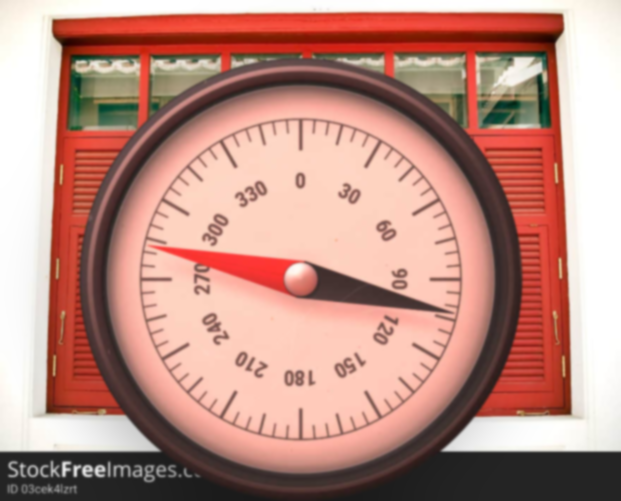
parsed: 282.5 °
